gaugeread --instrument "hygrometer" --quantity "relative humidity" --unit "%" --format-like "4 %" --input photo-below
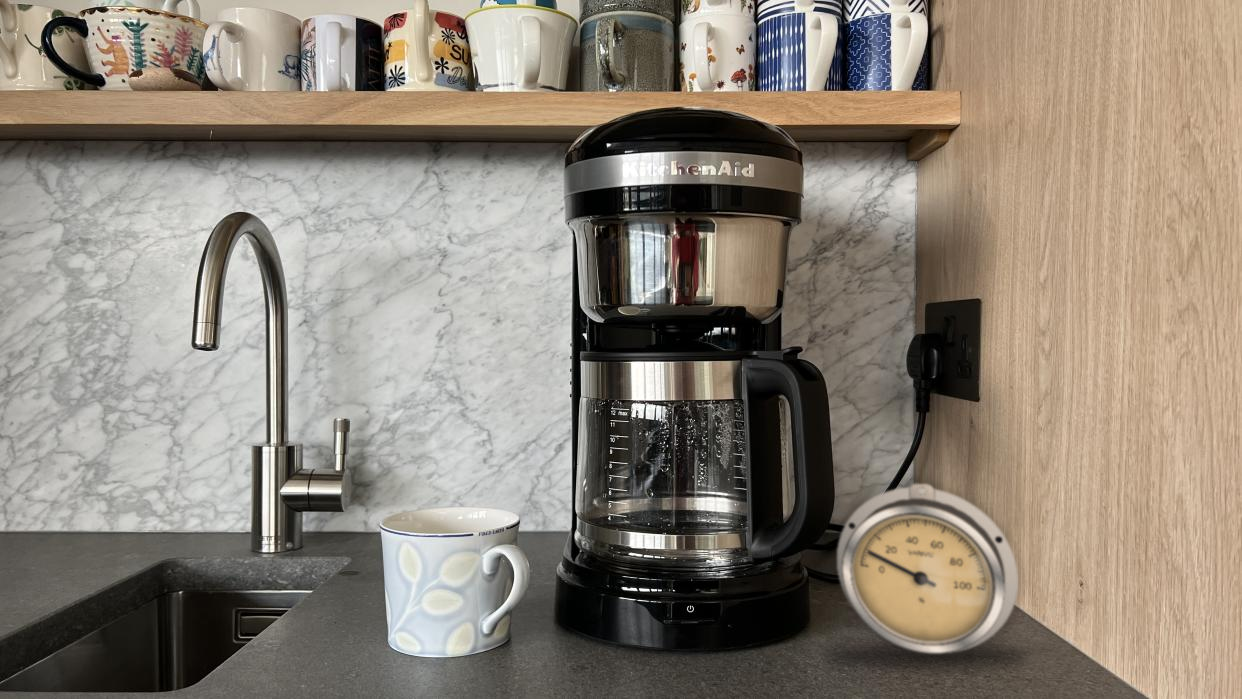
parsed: 10 %
